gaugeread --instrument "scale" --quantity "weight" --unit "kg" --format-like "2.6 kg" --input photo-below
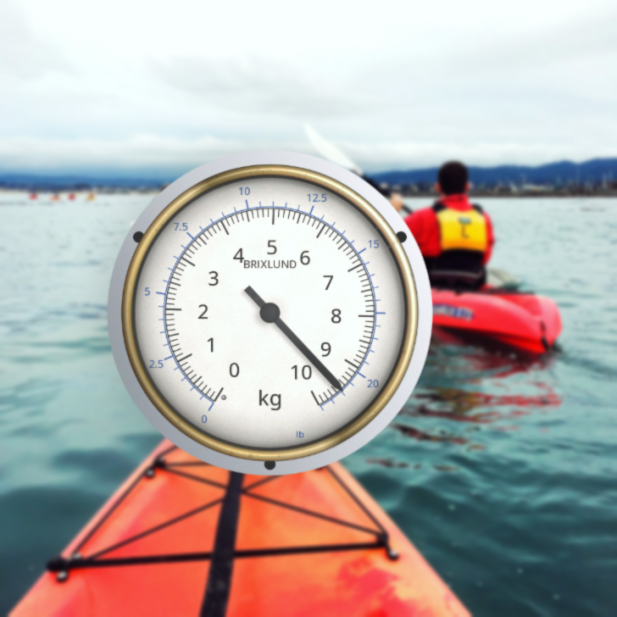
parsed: 9.5 kg
